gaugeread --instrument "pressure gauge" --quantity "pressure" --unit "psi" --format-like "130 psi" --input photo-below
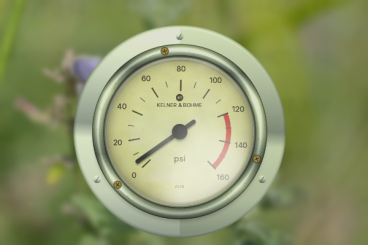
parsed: 5 psi
